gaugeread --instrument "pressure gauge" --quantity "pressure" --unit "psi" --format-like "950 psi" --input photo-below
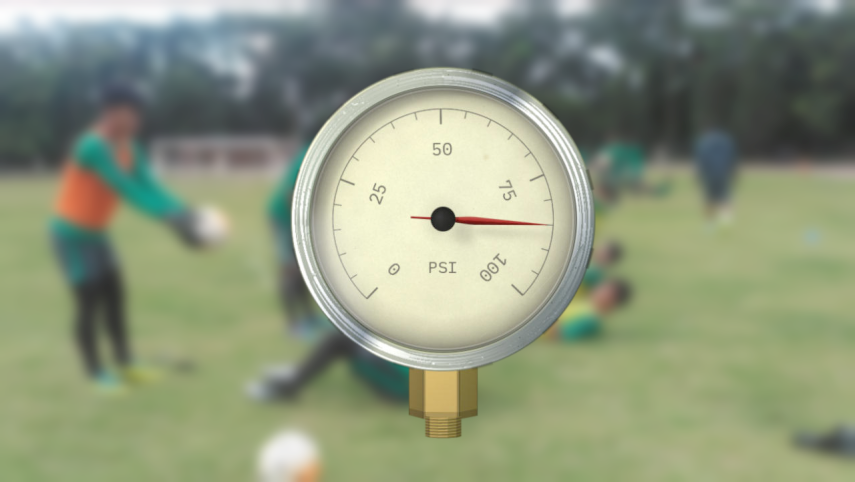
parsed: 85 psi
